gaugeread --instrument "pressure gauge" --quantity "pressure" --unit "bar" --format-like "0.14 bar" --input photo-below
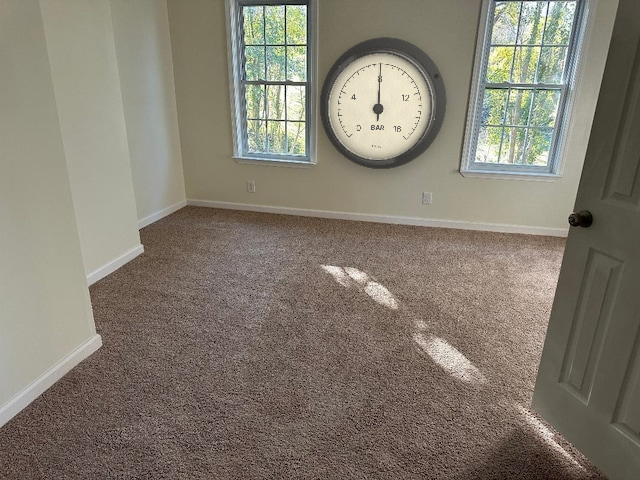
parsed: 8 bar
